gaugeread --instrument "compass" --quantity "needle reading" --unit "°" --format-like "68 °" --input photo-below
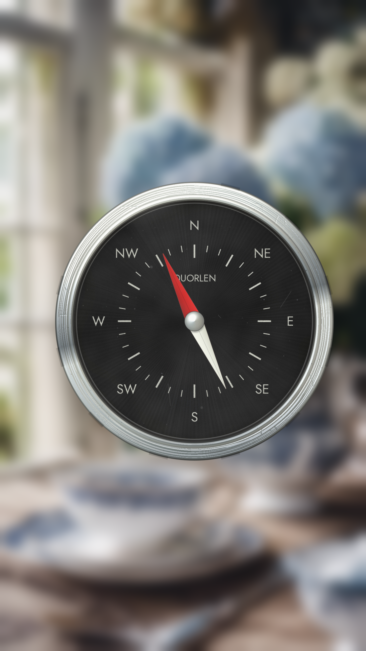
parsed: 335 °
